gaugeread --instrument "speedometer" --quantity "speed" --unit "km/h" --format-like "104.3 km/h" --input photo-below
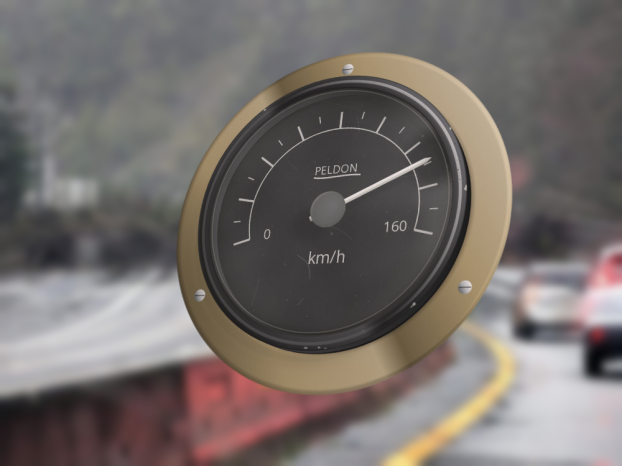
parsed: 130 km/h
